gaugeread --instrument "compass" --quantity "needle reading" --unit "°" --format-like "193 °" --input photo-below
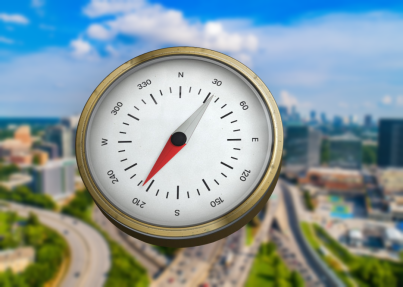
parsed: 215 °
